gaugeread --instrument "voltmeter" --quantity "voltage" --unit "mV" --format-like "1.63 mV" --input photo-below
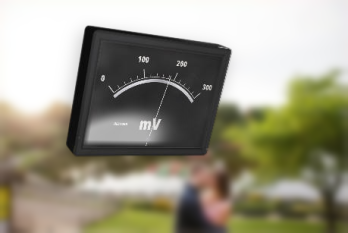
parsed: 180 mV
